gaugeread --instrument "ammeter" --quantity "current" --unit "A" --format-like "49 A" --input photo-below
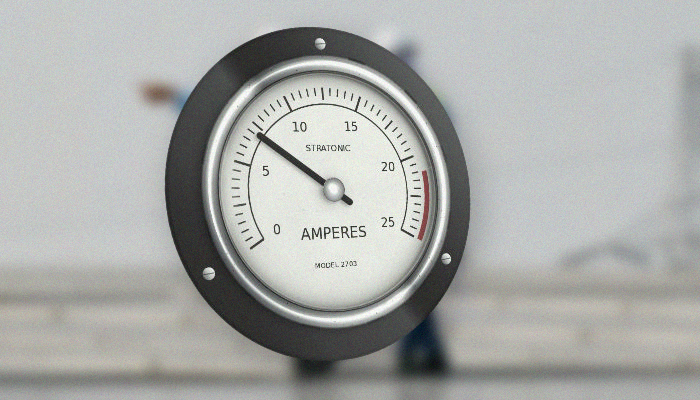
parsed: 7 A
